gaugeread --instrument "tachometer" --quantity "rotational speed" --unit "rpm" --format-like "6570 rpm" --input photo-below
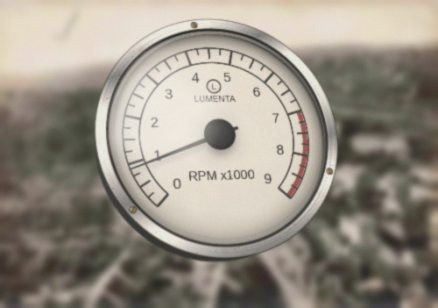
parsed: 875 rpm
